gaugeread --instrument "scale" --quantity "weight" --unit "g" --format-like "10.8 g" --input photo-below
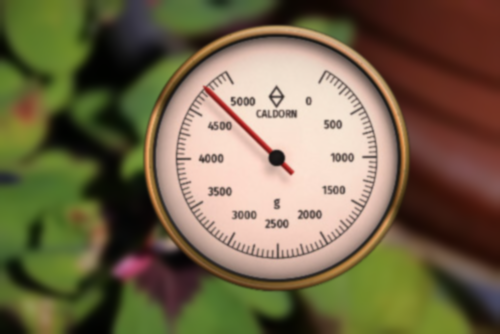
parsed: 4750 g
